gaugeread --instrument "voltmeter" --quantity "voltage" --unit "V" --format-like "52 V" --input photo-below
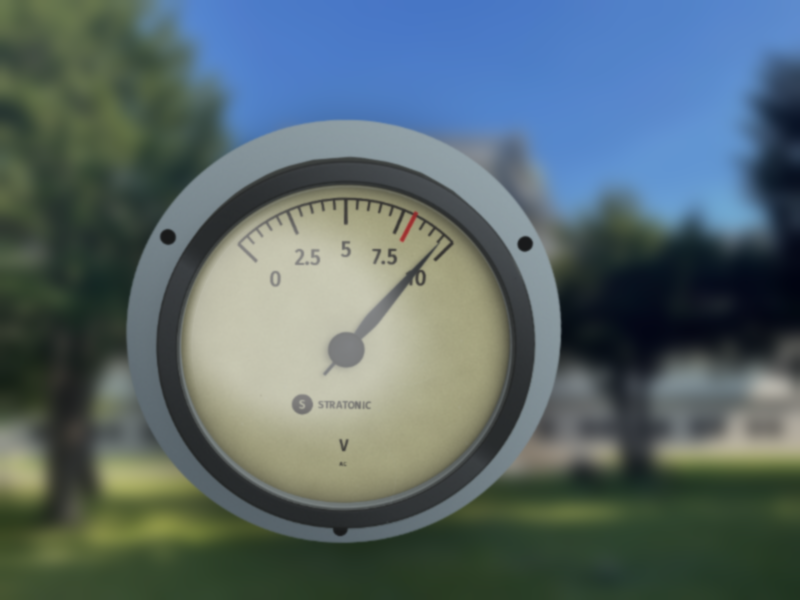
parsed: 9.5 V
